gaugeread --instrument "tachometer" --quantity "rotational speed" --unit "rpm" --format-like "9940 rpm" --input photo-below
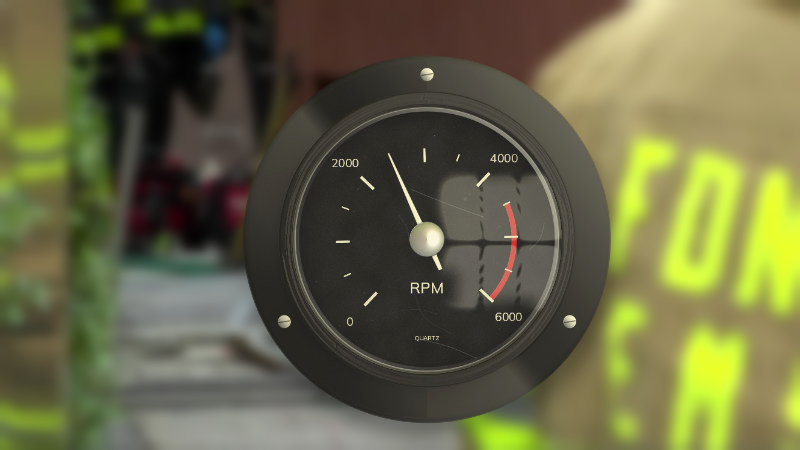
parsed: 2500 rpm
